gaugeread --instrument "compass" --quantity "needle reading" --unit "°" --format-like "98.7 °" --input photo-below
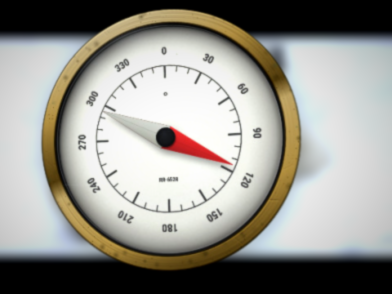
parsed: 115 °
